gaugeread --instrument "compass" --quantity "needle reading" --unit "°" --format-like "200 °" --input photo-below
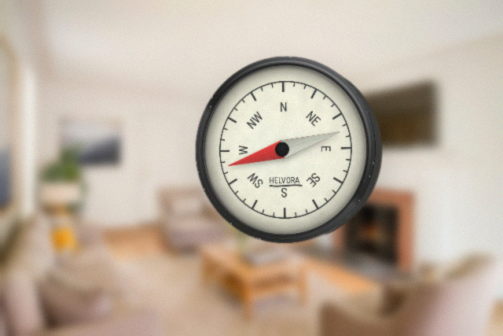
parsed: 255 °
